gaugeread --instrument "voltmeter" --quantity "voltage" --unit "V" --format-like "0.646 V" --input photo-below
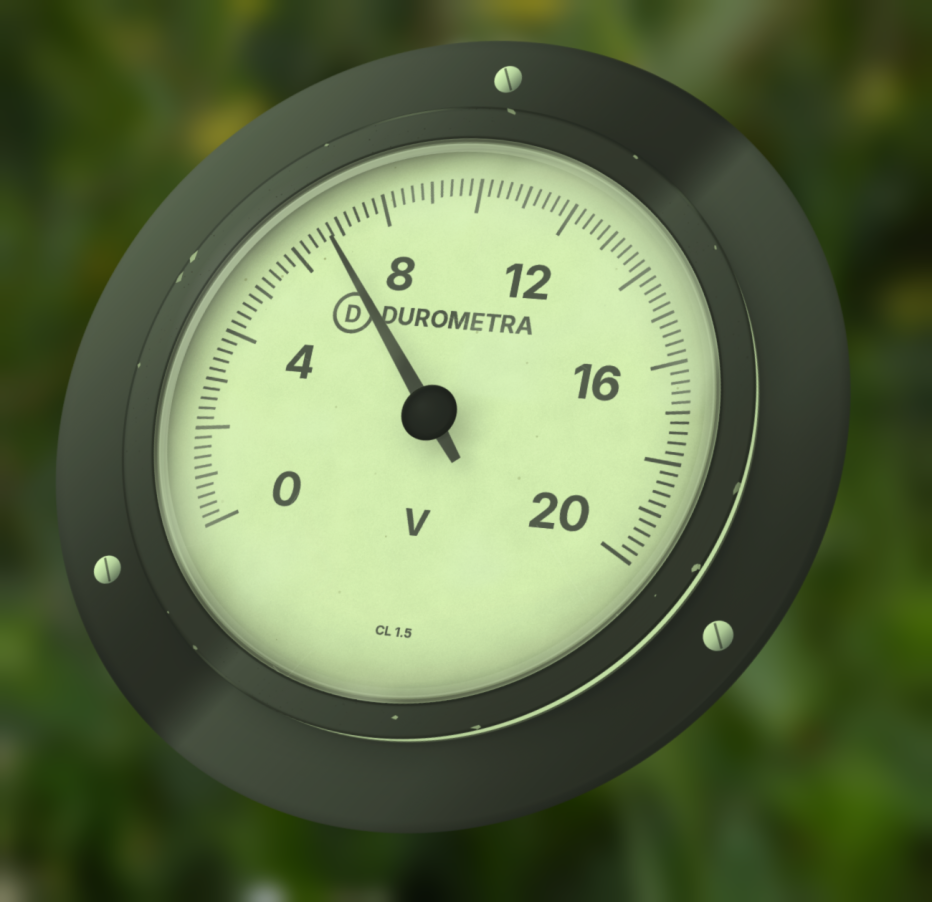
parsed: 6.8 V
